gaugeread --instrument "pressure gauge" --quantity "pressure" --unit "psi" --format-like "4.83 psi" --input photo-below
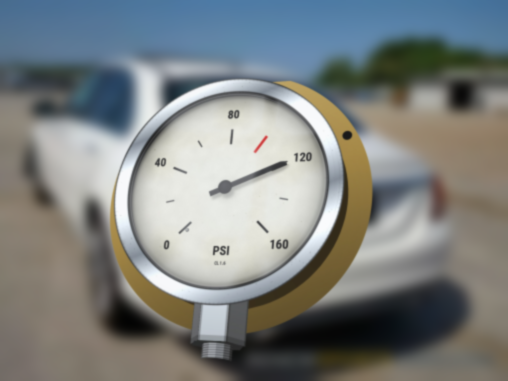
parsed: 120 psi
